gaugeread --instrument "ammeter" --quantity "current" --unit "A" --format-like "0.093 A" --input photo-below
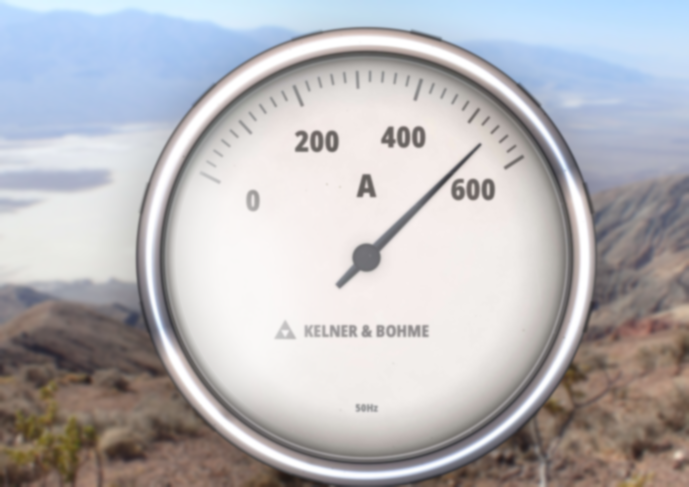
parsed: 540 A
